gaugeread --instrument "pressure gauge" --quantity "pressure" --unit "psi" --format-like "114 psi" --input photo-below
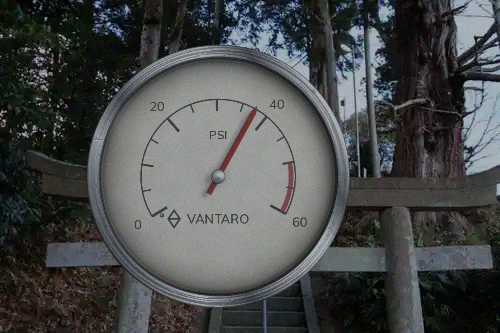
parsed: 37.5 psi
